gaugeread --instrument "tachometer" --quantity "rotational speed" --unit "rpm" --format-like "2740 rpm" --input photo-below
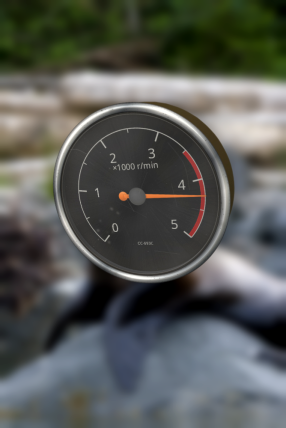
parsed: 4250 rpm
